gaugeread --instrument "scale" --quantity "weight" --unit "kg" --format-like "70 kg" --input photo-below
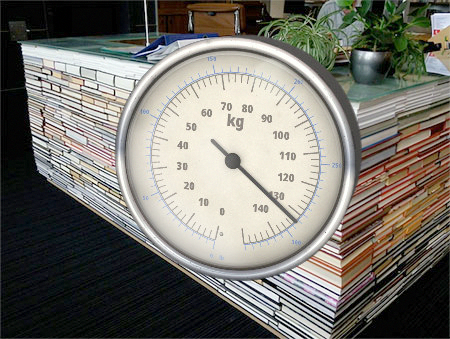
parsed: 132 kg
